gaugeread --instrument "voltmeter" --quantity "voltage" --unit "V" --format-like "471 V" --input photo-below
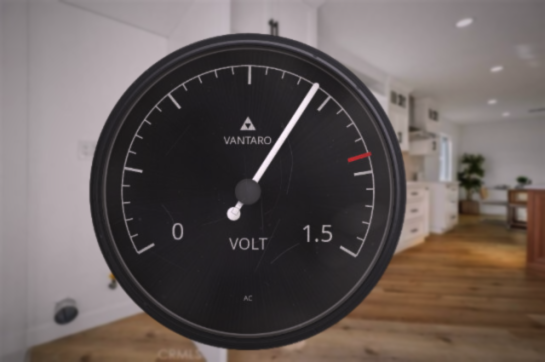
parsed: 0.95 V
